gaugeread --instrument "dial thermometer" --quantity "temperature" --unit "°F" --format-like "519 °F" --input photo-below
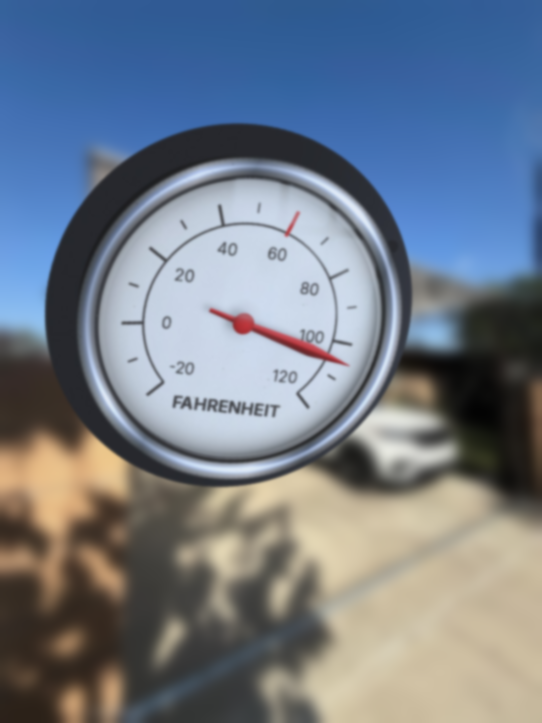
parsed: 105 °F
